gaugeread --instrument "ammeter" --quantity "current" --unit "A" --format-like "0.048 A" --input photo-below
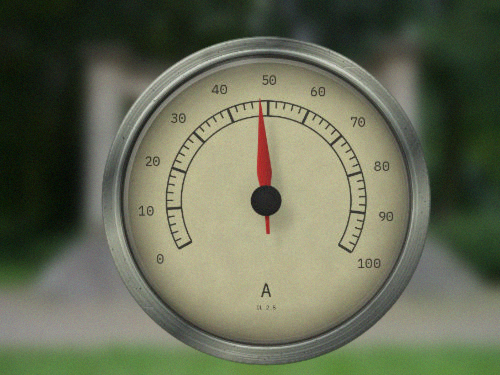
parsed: 48 A
